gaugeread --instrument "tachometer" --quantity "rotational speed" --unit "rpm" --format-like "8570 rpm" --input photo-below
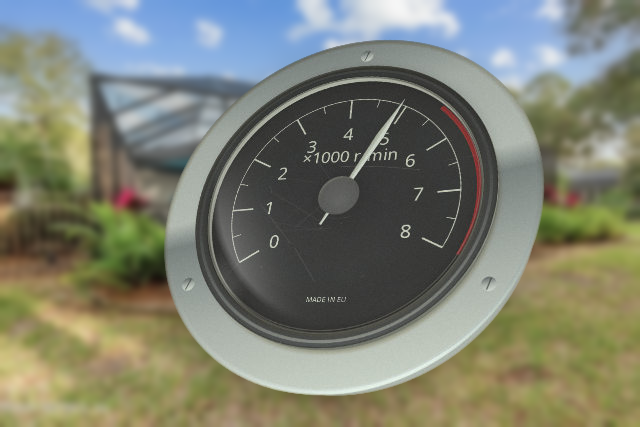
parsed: 5000 rpm
